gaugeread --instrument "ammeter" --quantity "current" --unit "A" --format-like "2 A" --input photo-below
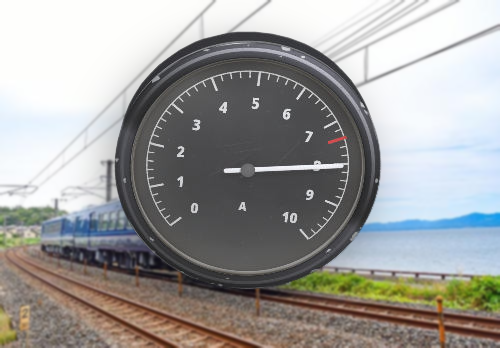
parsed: 8 A
